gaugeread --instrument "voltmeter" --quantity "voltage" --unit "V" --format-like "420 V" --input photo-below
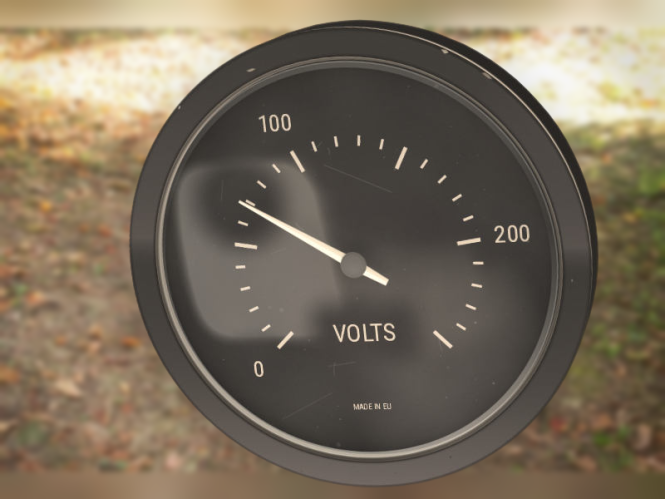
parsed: 70 V
